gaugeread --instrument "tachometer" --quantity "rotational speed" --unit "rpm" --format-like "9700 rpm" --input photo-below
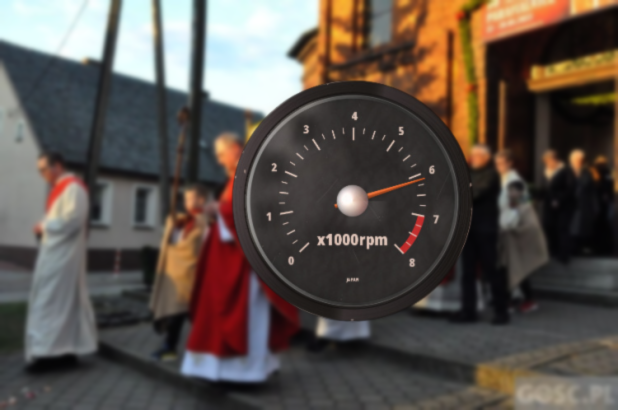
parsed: 6125 rpm
